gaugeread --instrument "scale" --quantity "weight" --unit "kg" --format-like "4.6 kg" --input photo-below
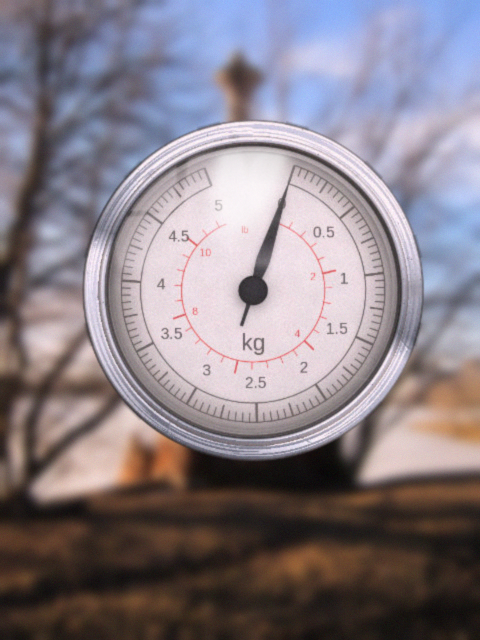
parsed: 0 kg
